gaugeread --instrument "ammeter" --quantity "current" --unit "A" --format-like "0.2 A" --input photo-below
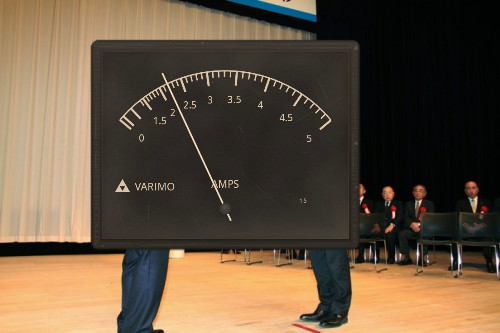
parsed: 2.2 A
